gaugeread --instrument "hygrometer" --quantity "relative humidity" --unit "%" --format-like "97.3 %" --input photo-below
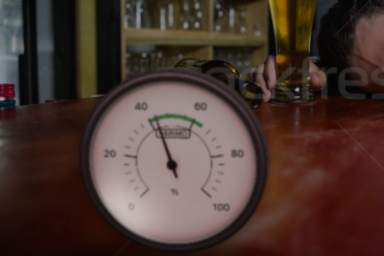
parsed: 44 %
